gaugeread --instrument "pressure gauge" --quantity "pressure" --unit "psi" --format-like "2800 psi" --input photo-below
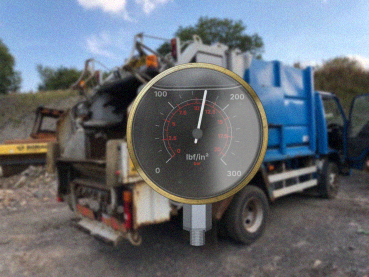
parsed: 160 psi
